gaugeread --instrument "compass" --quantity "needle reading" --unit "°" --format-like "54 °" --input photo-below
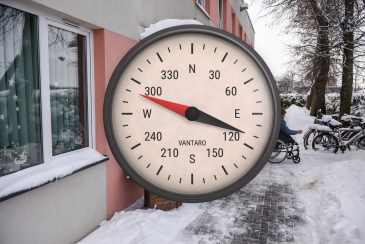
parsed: 290 °
